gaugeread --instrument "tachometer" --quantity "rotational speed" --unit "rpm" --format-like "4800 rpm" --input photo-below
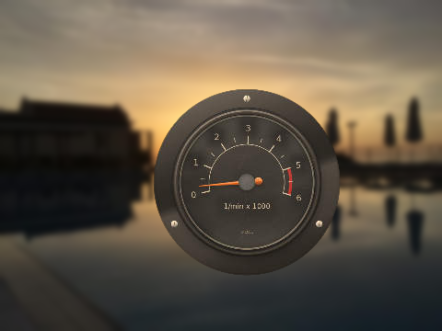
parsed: 250 rpm
